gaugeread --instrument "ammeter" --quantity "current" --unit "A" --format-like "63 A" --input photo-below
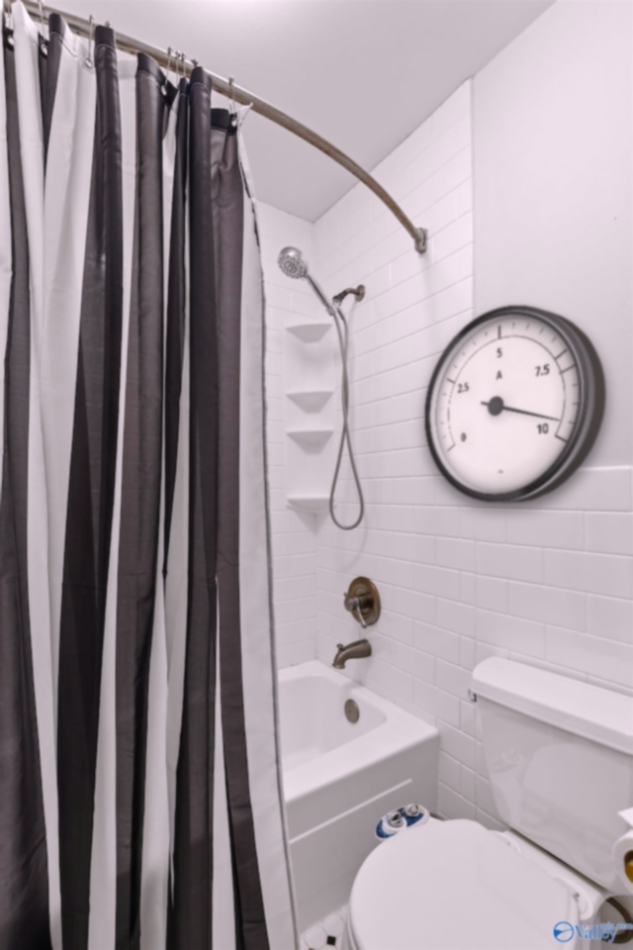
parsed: 9.5 A
